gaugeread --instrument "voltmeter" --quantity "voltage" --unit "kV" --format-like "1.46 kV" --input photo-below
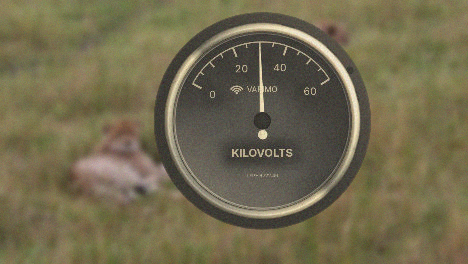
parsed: 30 kV
